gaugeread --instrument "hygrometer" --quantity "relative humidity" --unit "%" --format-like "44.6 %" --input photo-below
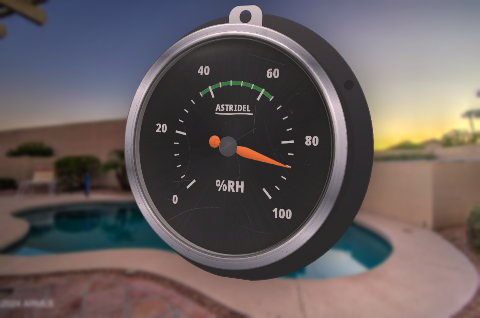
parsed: 88 %
